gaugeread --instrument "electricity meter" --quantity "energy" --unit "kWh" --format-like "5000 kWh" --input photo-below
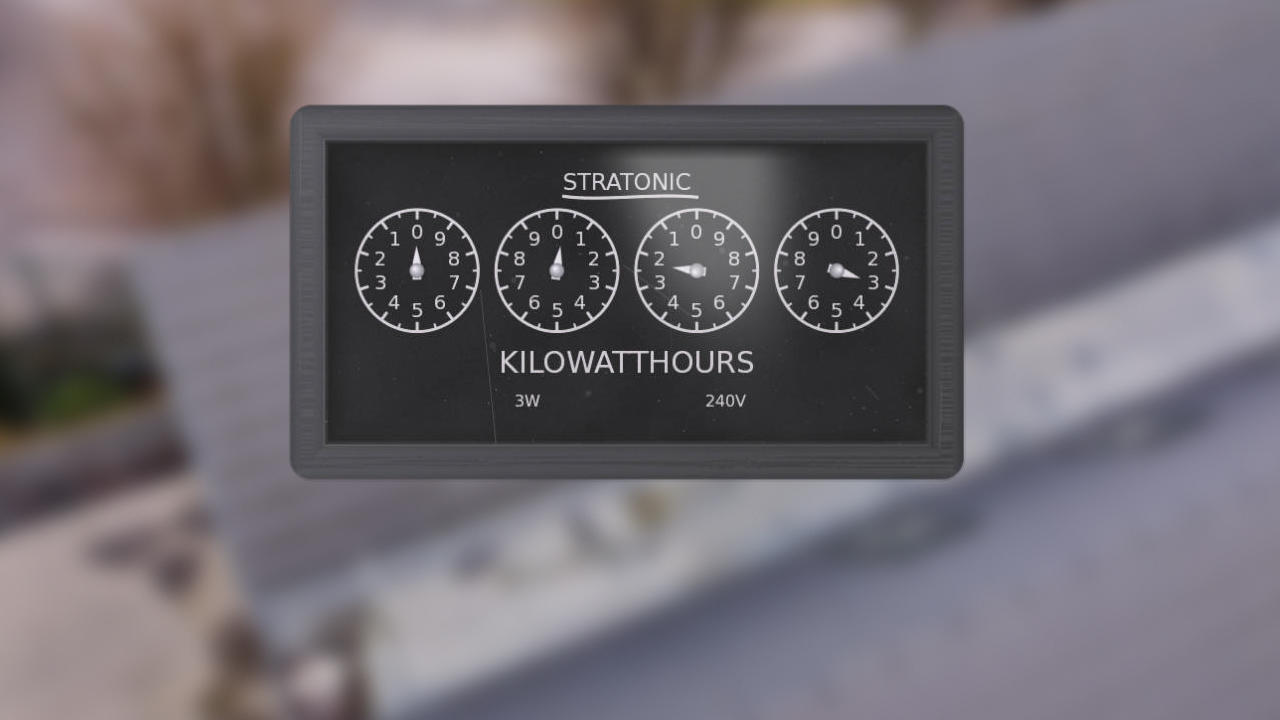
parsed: 23 kWh
